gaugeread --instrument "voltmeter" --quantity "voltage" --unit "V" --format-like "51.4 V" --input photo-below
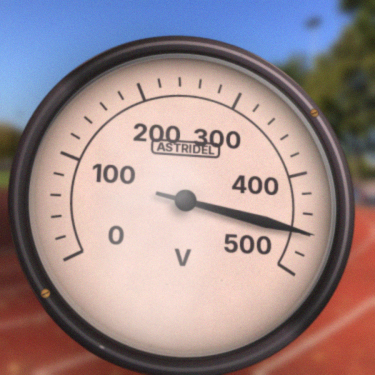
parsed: 460 V
